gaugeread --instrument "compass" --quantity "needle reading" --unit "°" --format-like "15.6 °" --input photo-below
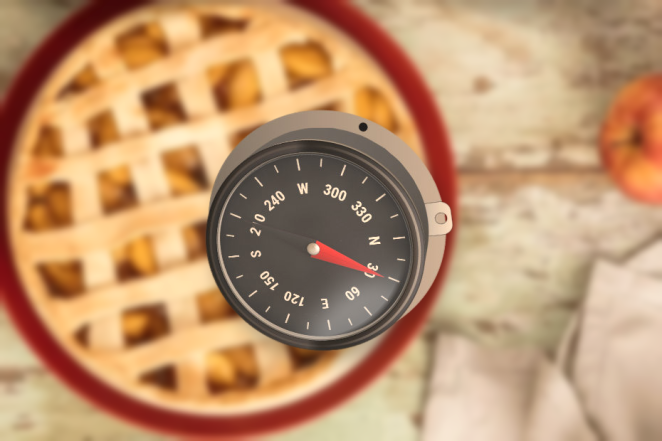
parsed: 30 °
